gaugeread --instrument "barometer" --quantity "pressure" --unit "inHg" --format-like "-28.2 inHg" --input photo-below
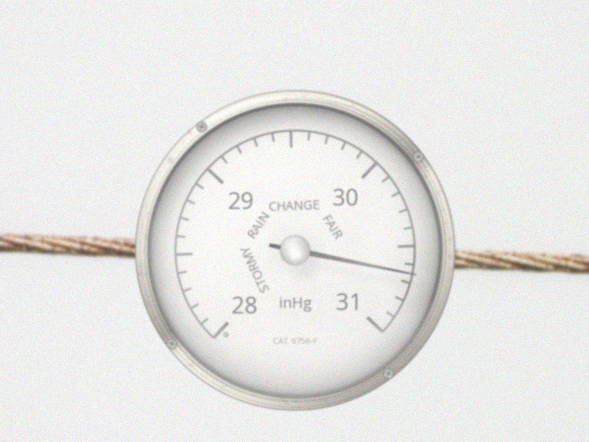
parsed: 30.65 inHg
